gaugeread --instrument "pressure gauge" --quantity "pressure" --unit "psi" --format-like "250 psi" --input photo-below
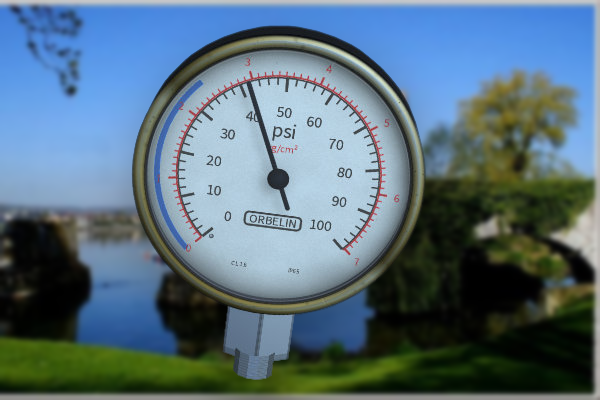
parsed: 42 psi
